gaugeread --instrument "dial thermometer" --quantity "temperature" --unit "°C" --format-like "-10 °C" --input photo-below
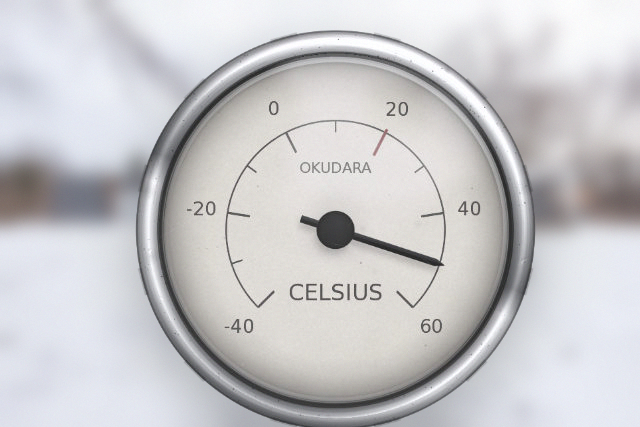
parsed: 50 °C
